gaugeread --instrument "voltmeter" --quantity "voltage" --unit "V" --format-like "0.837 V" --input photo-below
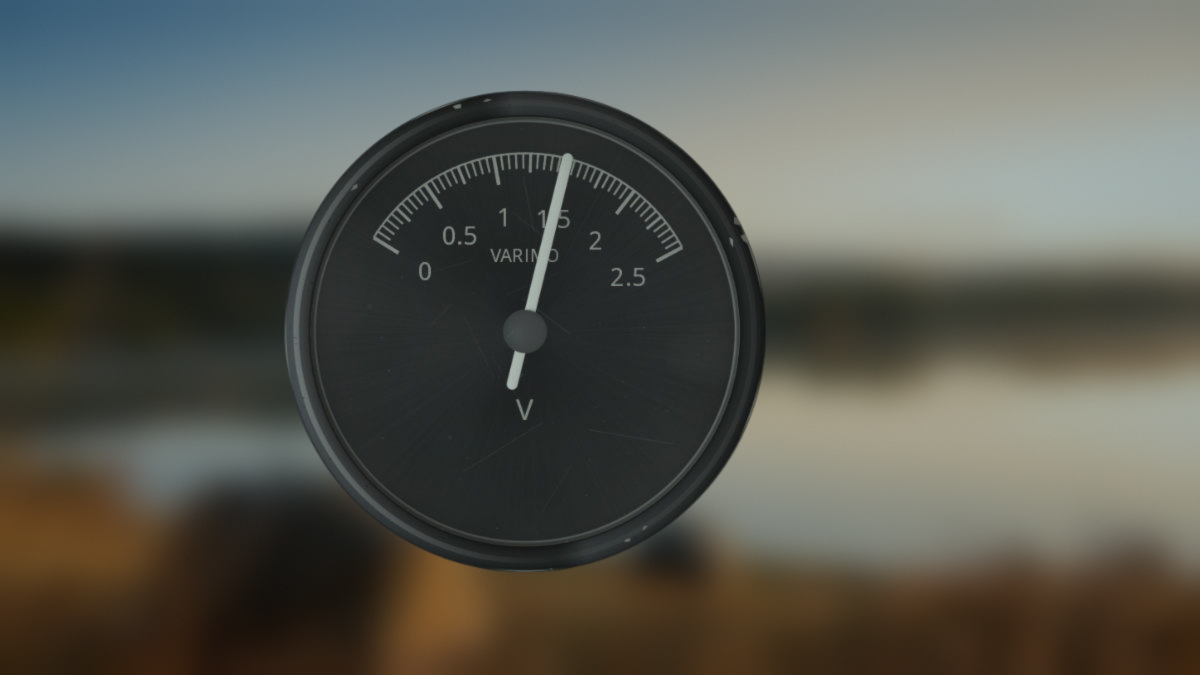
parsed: 1.5 V
